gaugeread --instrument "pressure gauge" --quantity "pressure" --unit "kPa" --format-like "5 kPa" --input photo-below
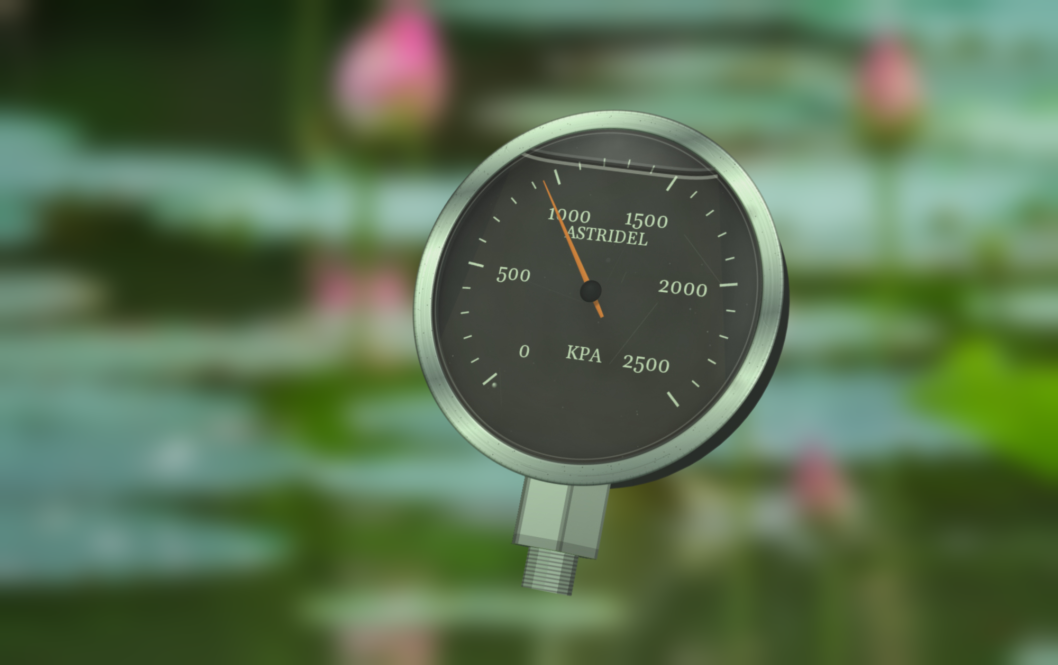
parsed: 950 kPa
